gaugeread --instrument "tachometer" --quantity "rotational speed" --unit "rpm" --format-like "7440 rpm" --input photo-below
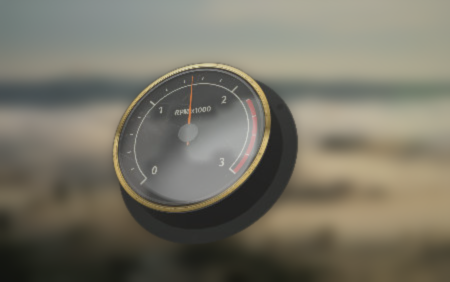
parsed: 1500 rpm
